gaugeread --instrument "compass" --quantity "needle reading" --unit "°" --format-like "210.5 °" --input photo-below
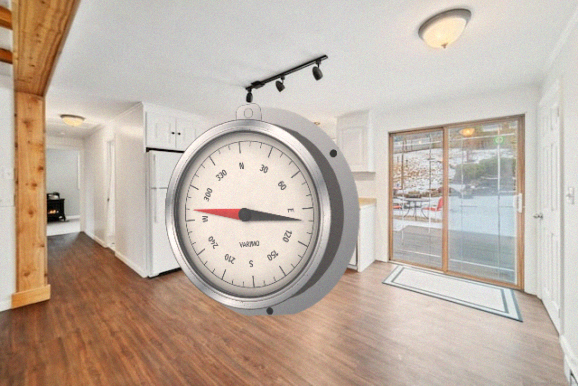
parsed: 280 °
